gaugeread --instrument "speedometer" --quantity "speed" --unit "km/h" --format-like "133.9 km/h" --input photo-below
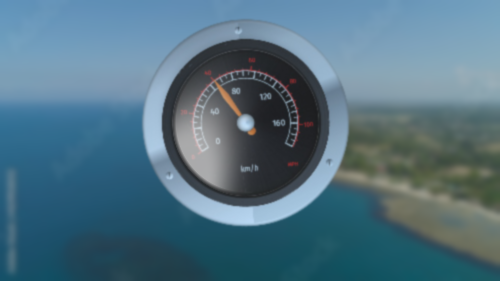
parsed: 65 km/h
